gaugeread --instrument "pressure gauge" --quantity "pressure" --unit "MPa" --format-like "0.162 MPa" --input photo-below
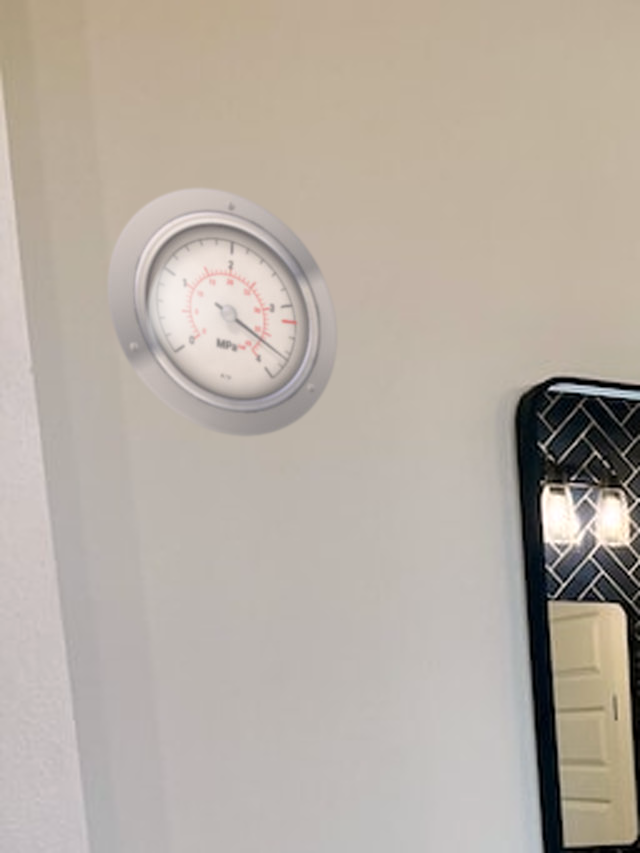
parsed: 3.7 MPa
